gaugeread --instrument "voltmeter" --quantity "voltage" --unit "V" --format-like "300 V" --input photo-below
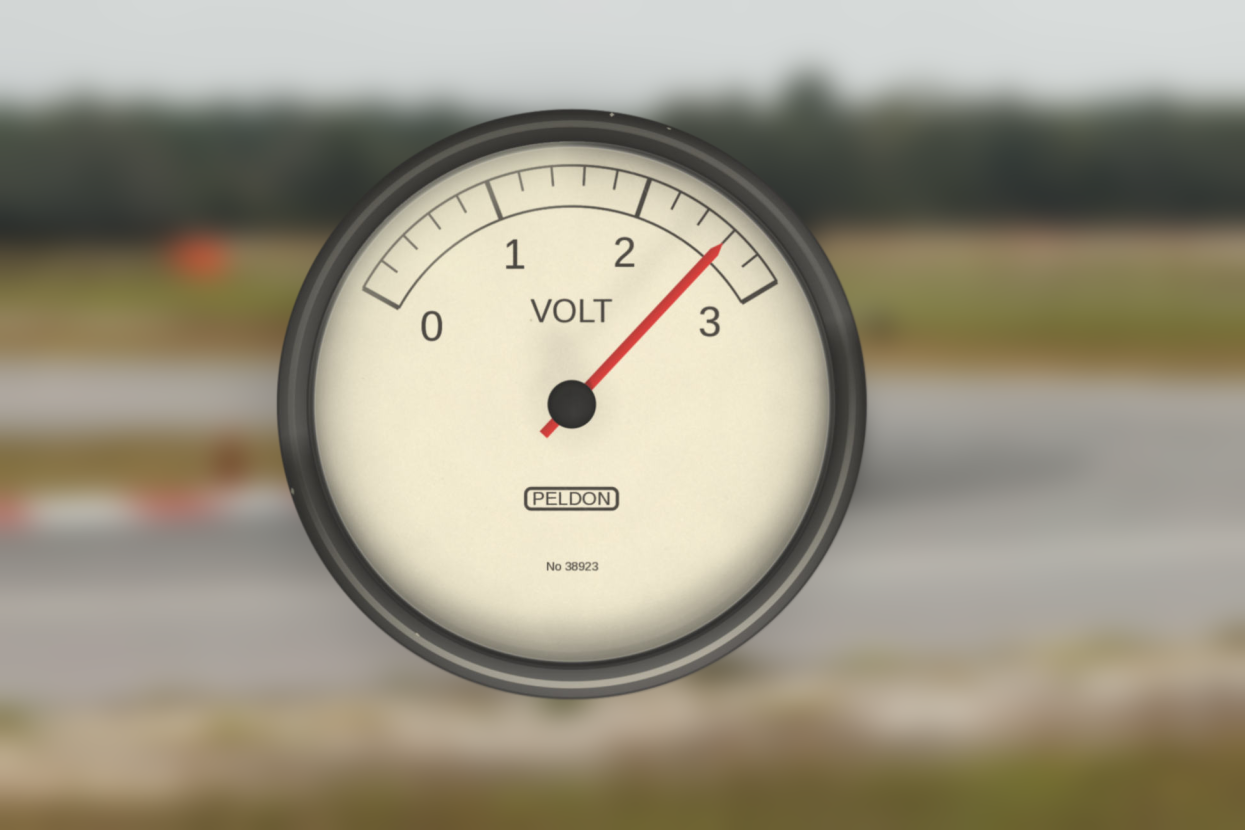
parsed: 2.6 V
